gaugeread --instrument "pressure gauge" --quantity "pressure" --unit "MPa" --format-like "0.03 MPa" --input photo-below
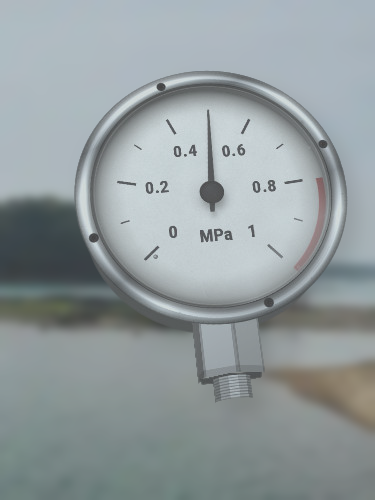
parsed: 0.5 MPa
